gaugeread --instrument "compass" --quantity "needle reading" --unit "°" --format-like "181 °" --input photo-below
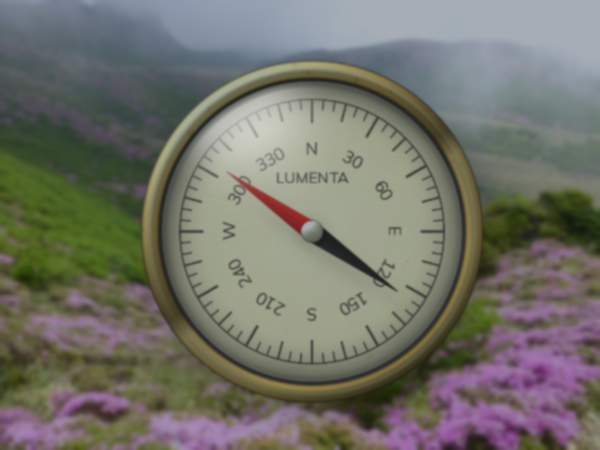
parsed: 305 °
